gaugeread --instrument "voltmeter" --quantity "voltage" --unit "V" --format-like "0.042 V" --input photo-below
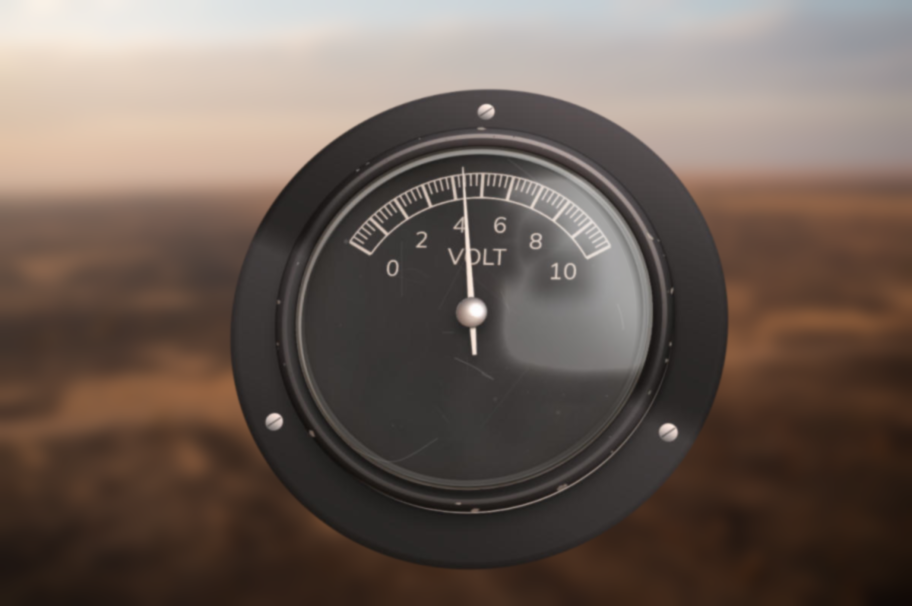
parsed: 4.4 V
